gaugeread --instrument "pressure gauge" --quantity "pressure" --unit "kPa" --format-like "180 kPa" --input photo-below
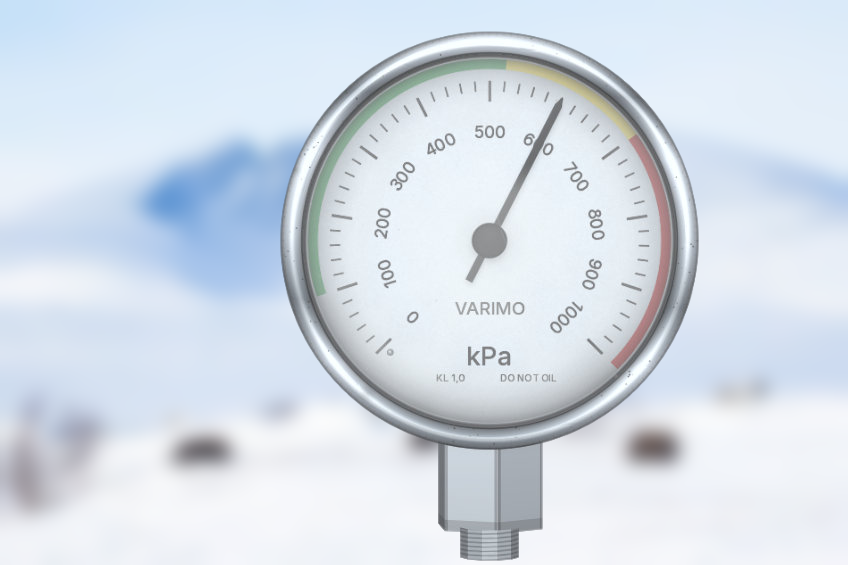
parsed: 600 kPa
